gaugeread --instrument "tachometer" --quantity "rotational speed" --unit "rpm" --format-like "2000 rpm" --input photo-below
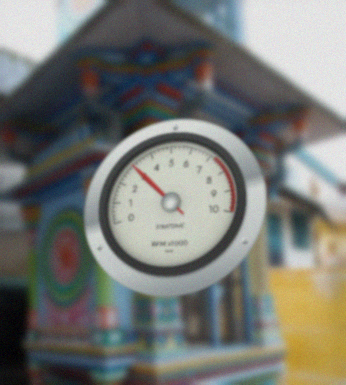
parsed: 3000 rpm
